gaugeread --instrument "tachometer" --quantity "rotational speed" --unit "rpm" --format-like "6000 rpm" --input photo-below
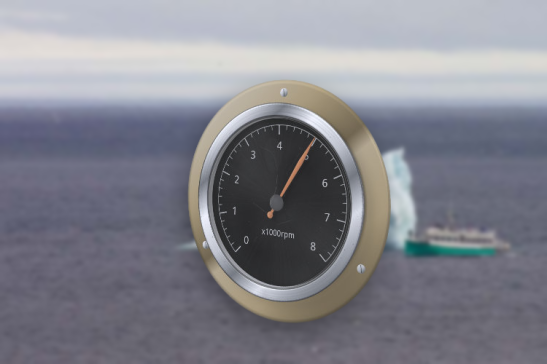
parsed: 5000 rpm
